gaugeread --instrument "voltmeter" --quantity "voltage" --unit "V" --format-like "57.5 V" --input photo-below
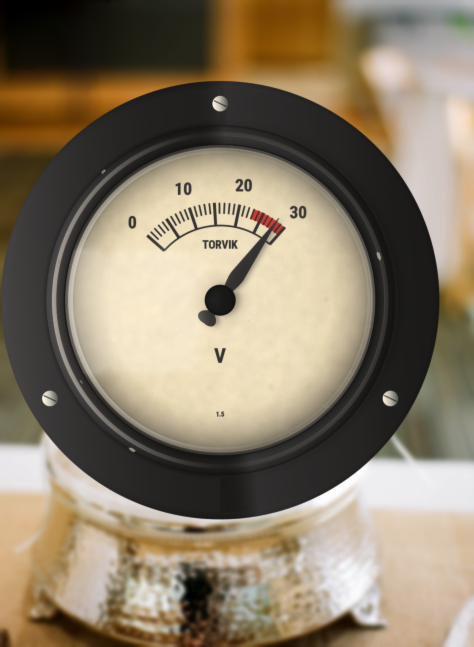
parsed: 28 V
